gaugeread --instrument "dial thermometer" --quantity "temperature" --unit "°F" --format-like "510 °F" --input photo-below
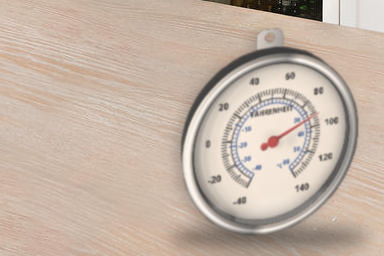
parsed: 90 °F
